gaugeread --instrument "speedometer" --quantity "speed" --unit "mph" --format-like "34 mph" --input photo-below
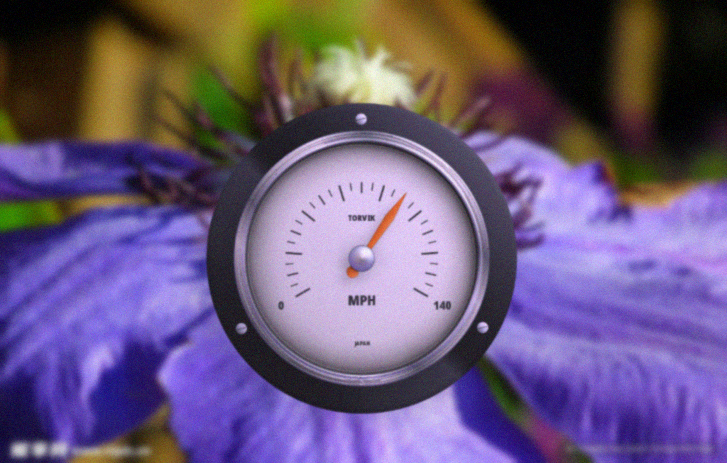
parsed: 90 mph
